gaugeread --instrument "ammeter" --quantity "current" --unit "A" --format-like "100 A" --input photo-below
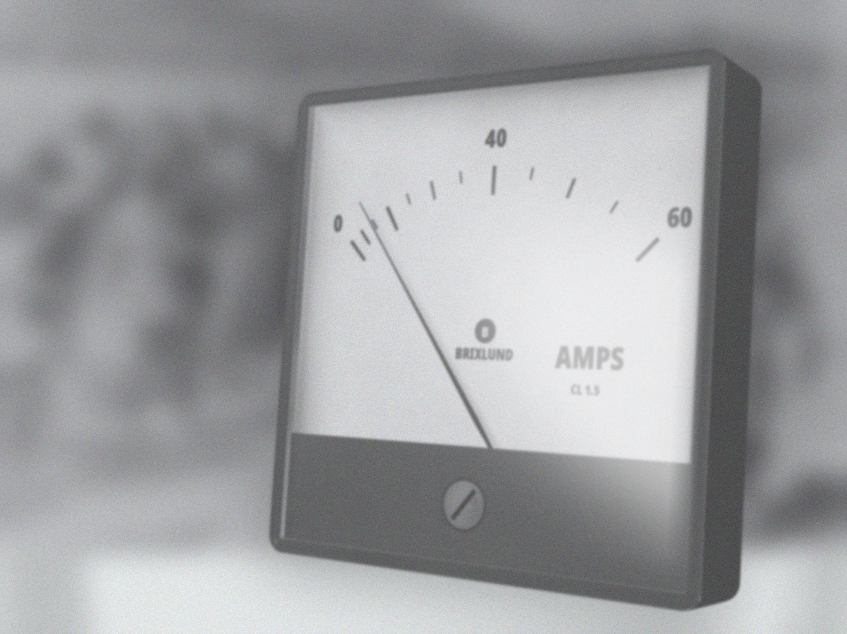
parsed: 15 A
